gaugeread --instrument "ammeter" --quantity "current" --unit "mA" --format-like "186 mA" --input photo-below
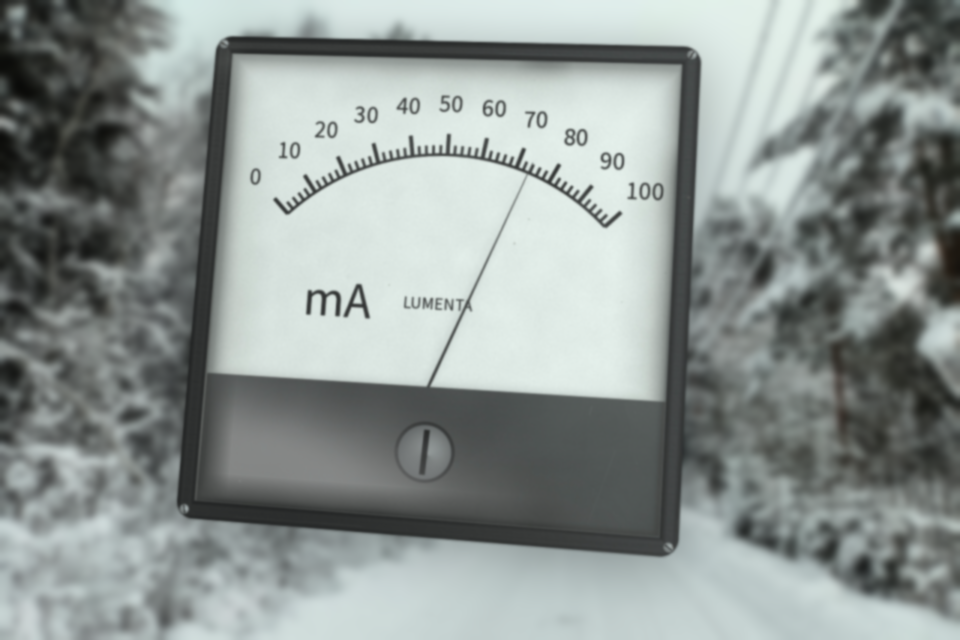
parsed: 74 mA
